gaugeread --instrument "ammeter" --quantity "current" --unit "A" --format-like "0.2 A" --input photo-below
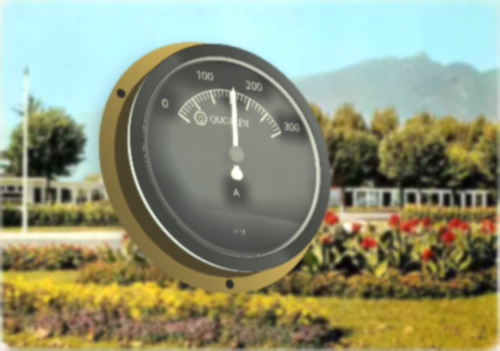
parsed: 150 A
